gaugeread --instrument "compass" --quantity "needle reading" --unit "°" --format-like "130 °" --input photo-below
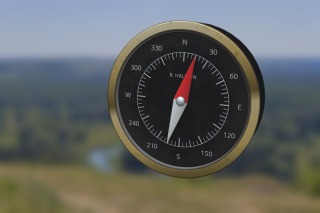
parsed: 15 °
